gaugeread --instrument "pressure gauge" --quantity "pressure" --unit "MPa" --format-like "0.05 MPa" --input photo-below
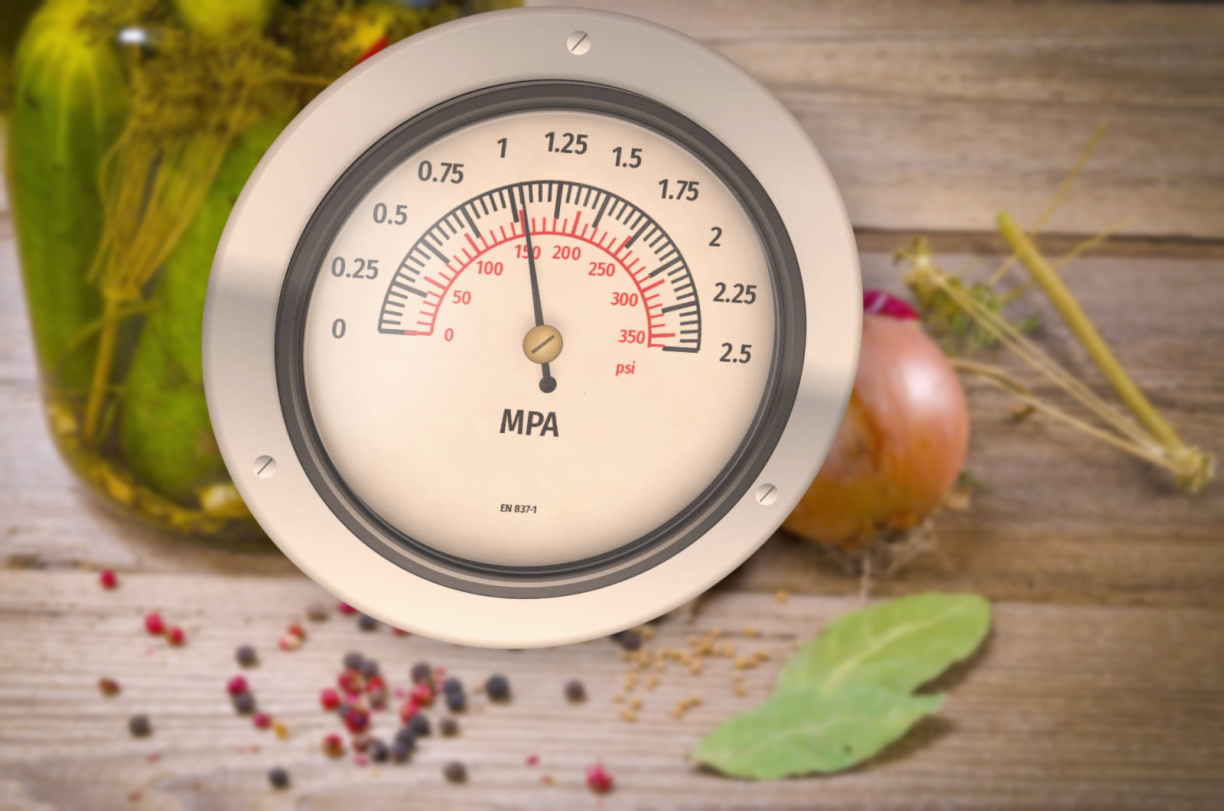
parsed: 1.05 MPa
